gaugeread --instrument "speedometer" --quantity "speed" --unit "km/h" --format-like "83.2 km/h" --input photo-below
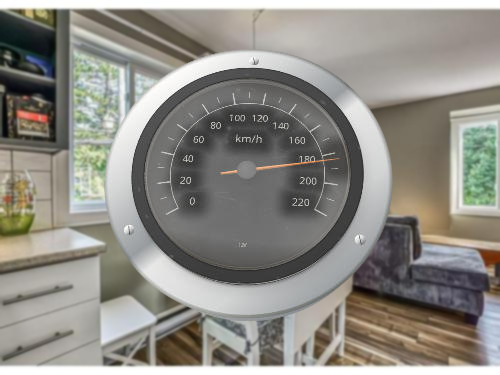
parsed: 185 km/h
